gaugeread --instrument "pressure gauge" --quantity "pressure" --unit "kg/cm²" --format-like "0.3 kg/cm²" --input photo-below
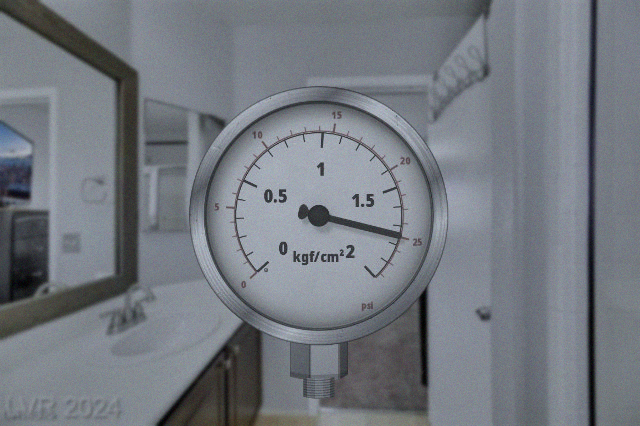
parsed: 1.75 kg/cm²
